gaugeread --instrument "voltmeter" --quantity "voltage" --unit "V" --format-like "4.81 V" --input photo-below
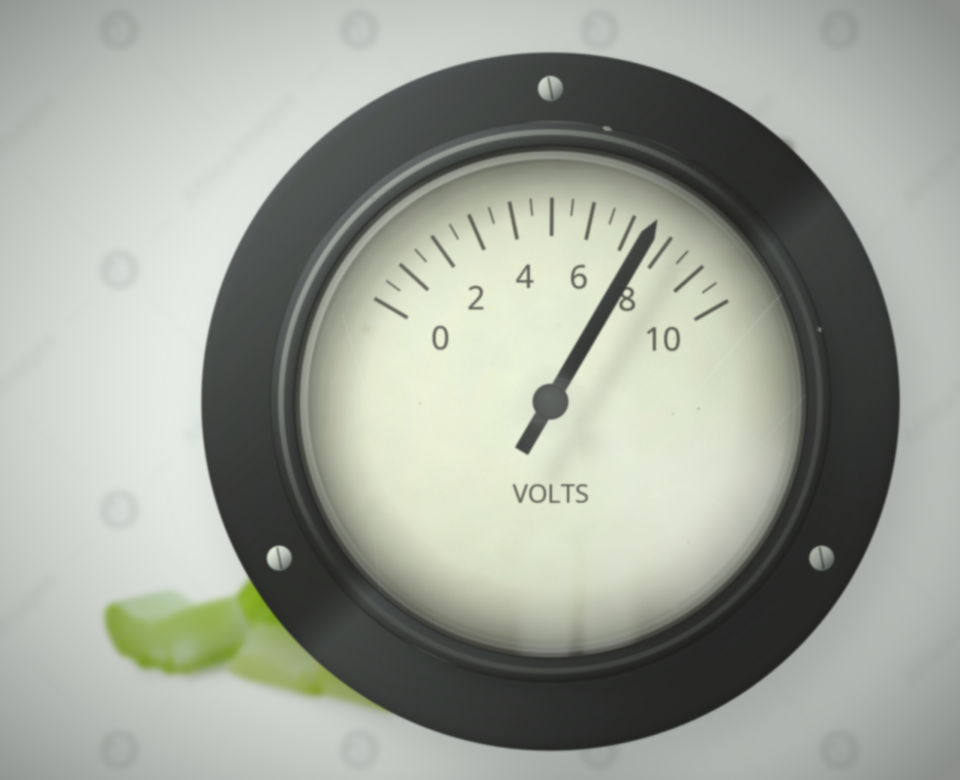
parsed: 7.5 V
